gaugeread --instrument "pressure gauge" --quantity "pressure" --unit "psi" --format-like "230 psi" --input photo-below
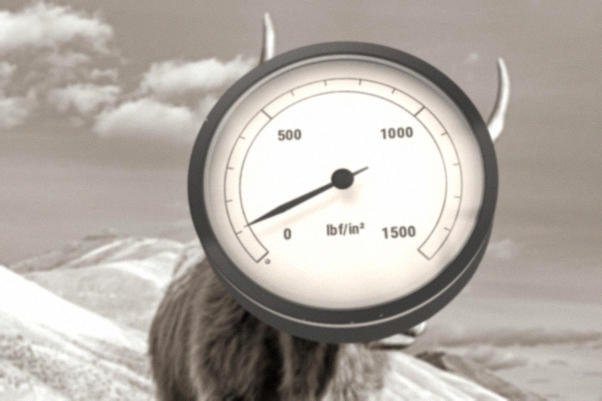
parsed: 100 psi
